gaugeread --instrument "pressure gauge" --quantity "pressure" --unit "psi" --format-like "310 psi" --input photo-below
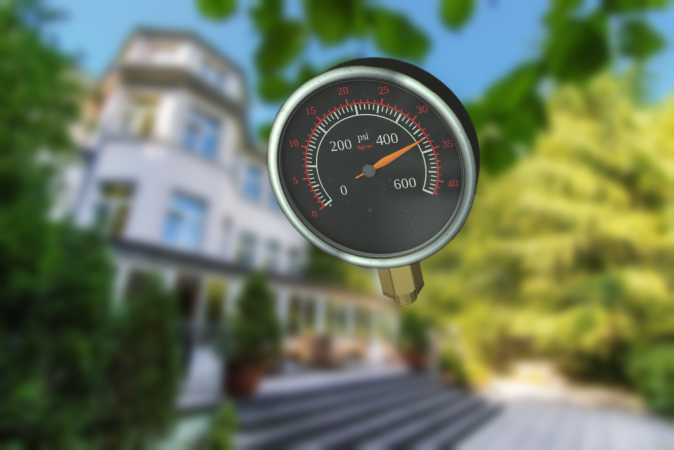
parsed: 470 psi
